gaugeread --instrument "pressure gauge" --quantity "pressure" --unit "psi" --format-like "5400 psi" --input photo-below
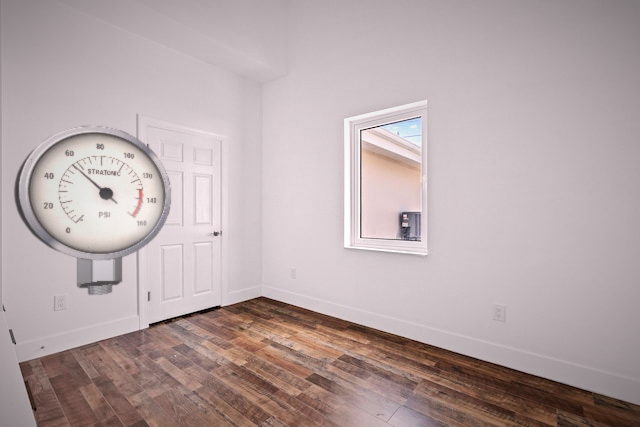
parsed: 55 psi
